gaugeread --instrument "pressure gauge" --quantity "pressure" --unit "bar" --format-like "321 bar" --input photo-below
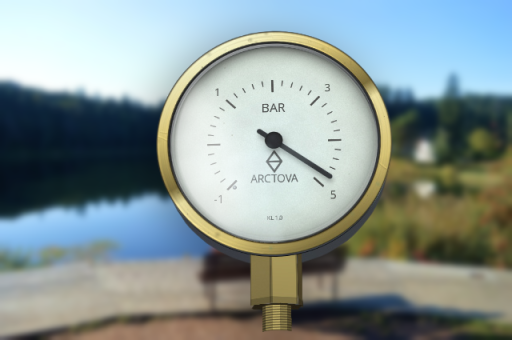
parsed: 4.8 bar
